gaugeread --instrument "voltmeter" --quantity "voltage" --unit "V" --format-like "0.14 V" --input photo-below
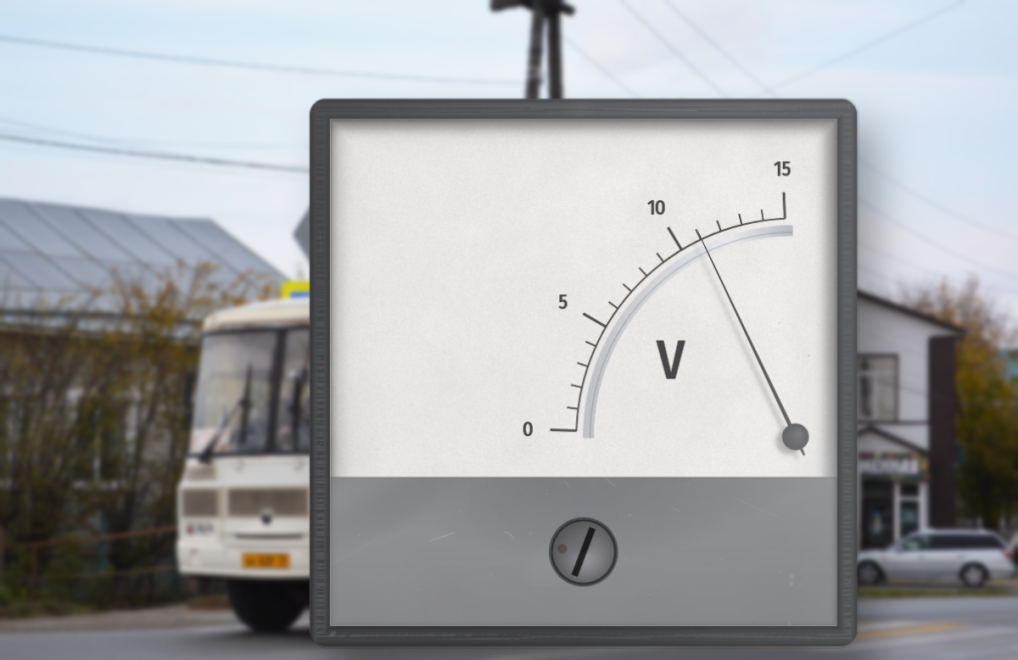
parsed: 11 V
